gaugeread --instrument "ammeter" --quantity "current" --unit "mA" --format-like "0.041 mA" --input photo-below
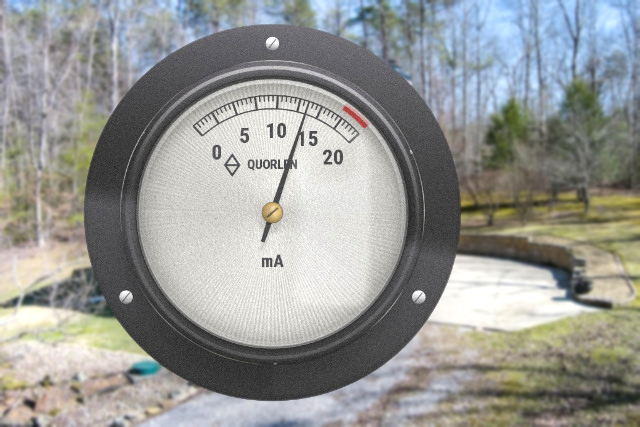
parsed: 13.5 mA
